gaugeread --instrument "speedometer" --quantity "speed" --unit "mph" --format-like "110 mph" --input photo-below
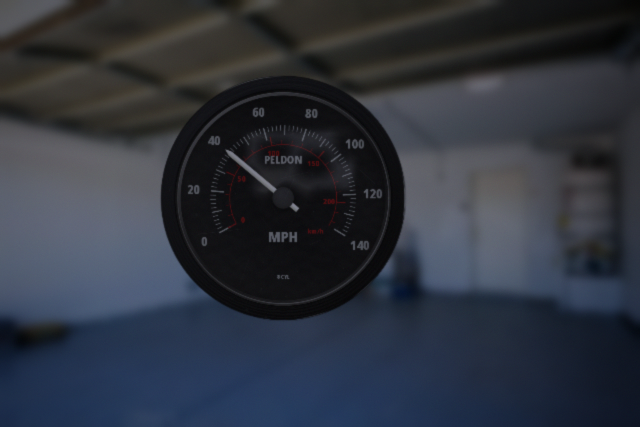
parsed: 40 mph
